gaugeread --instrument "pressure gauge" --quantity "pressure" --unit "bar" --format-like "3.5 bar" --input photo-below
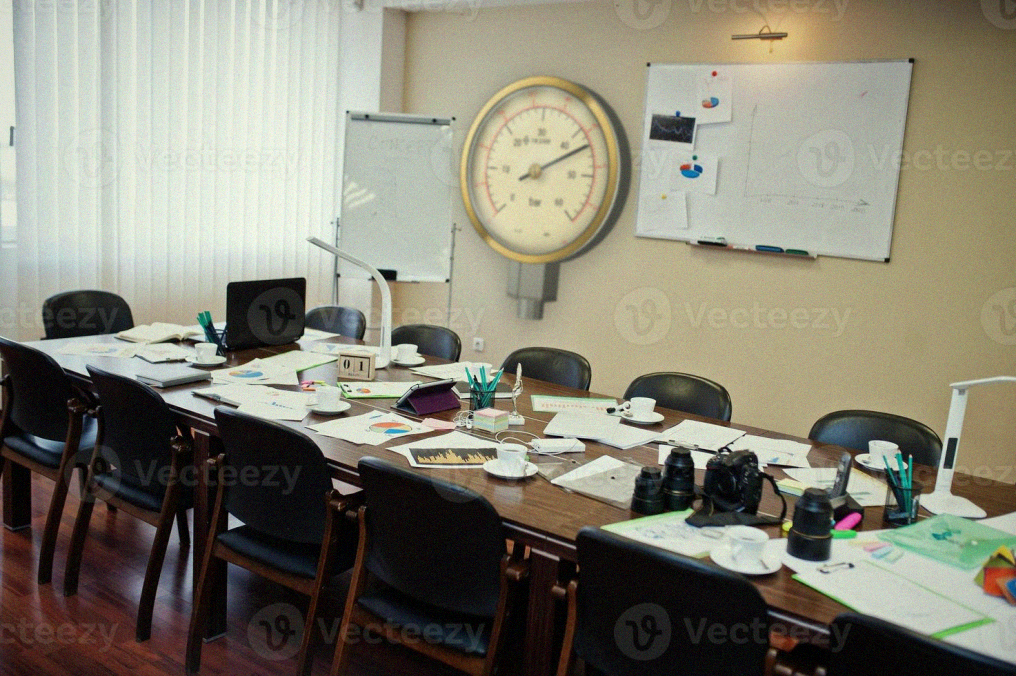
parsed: 44 bar
